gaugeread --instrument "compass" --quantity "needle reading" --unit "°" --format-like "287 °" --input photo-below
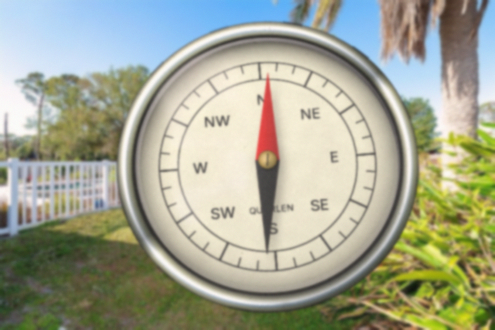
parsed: 5 °
